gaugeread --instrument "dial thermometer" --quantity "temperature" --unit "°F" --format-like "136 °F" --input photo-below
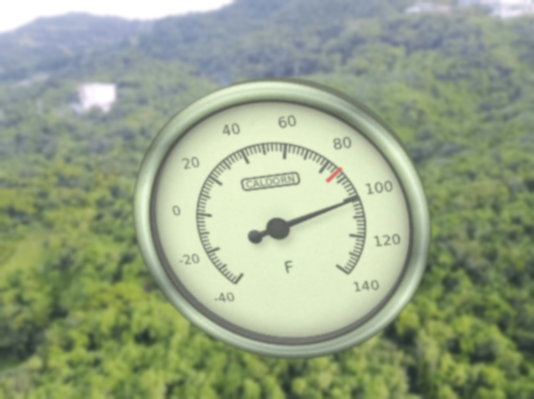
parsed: 100 °F
